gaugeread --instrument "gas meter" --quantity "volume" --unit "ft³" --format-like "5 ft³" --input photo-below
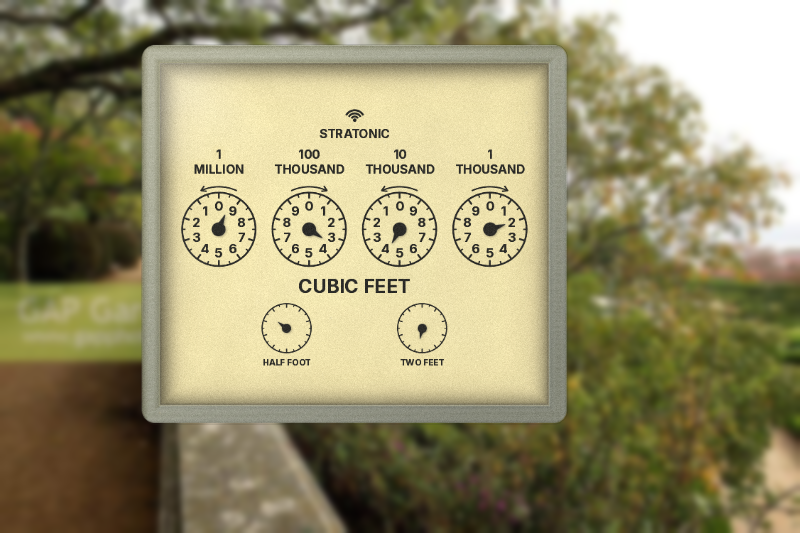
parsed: 934200 ft³
